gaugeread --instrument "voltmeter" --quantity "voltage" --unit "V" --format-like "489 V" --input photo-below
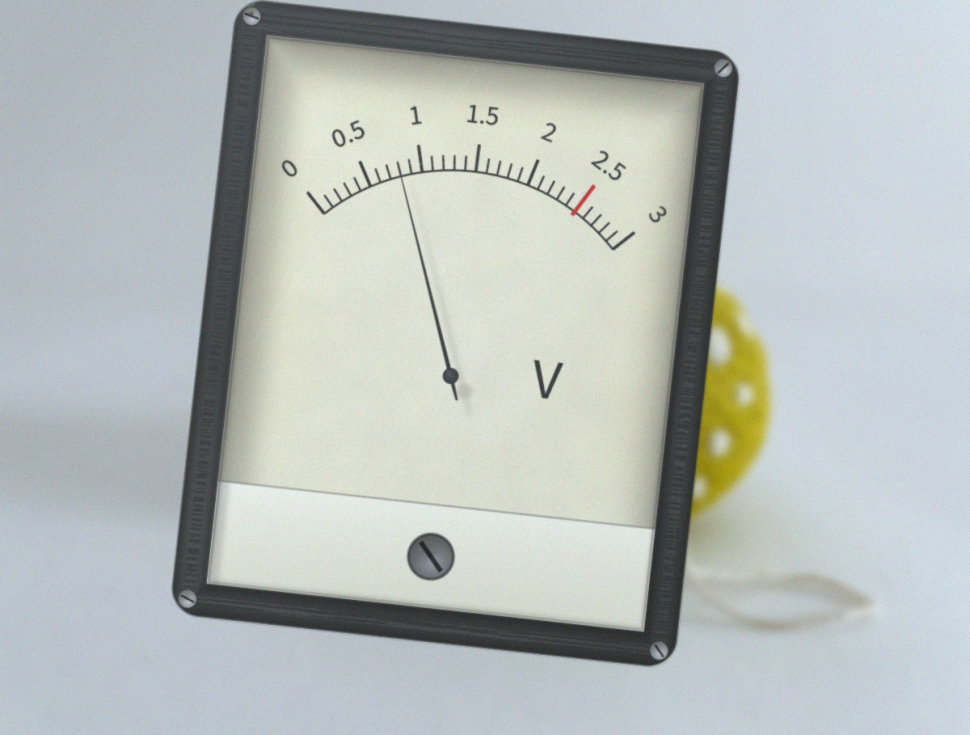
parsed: 0.8 V
